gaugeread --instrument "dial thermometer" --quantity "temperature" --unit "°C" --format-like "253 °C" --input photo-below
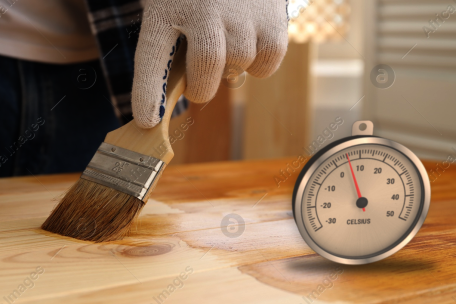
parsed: 5 °C
